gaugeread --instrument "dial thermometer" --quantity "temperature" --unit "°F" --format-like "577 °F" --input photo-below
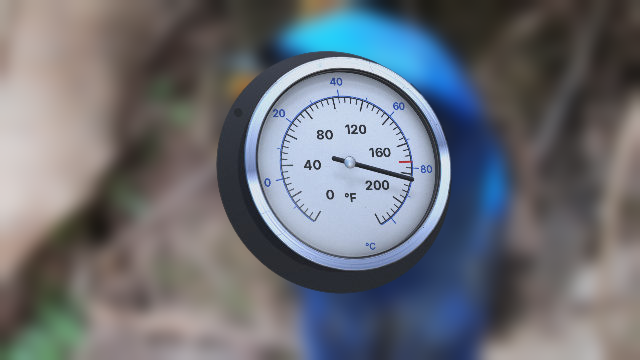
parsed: 184 °F
